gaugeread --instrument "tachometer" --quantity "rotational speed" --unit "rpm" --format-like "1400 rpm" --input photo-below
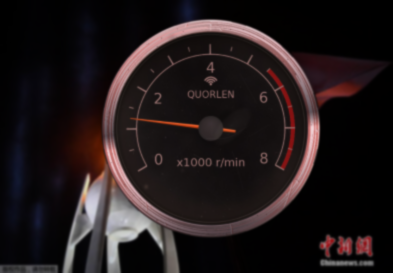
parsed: 1250 rpm
